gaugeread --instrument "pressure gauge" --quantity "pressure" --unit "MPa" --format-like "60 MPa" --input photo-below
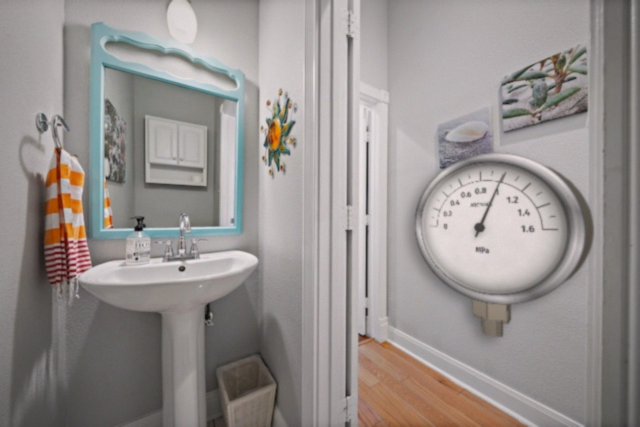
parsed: 1 MPa
